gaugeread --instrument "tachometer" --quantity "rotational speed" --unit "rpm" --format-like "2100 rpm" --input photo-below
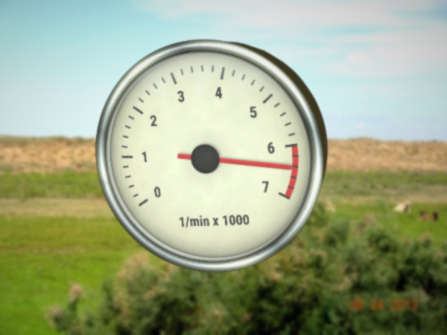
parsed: 6400 rpm
